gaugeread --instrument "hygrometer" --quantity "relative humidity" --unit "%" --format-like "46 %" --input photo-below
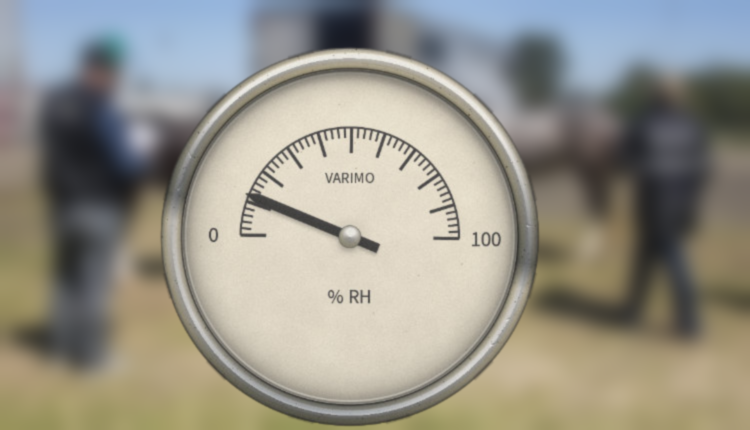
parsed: 12 %
